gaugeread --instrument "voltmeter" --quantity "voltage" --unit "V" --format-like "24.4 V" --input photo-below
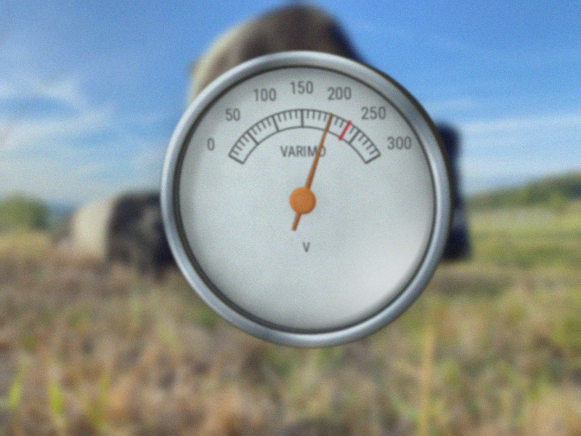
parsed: 200 V
